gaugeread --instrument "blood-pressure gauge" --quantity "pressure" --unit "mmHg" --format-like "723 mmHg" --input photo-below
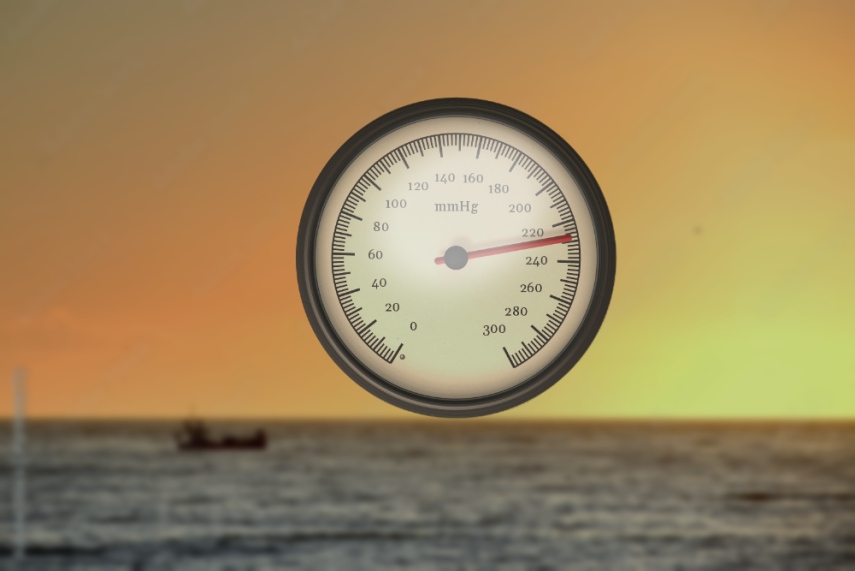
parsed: 228 mmHg
